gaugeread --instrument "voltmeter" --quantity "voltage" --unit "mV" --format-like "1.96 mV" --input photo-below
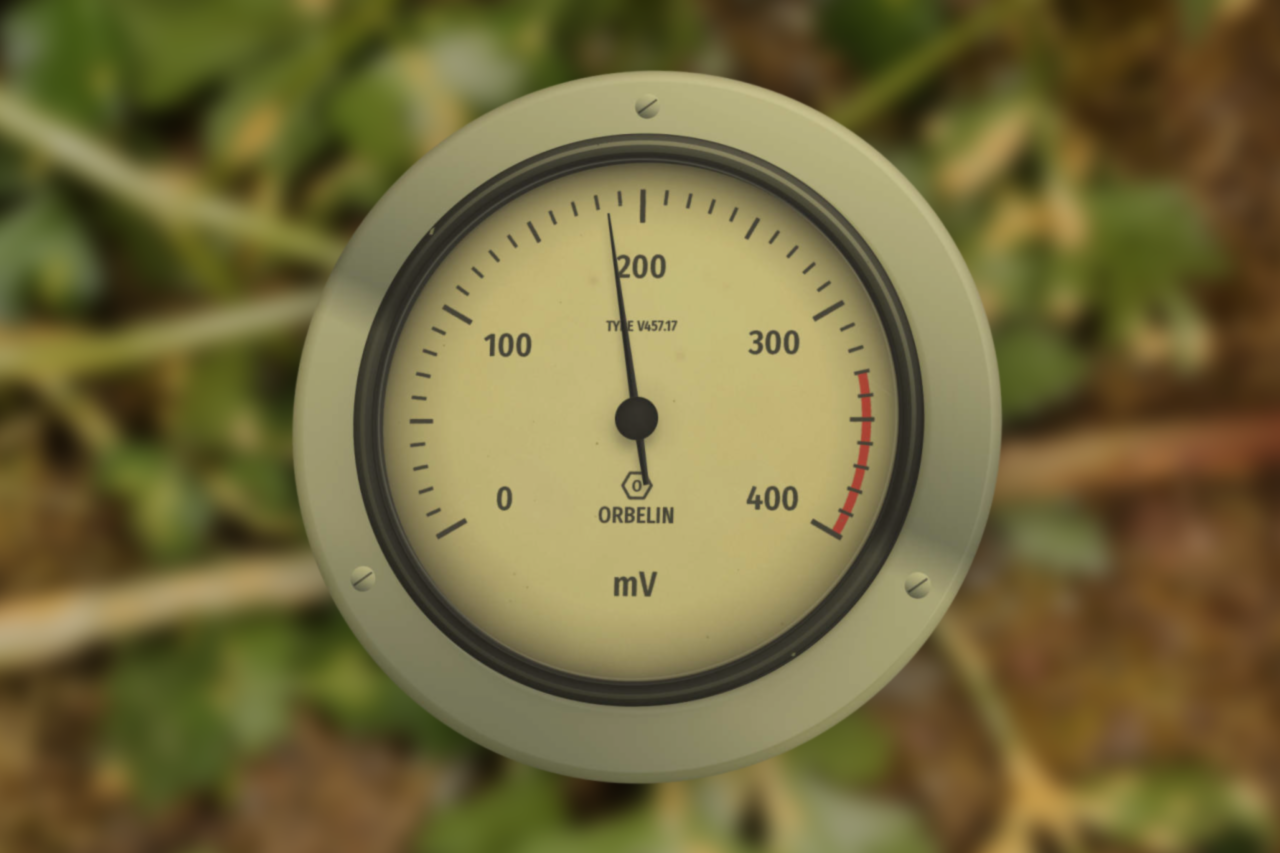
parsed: 185 mV
